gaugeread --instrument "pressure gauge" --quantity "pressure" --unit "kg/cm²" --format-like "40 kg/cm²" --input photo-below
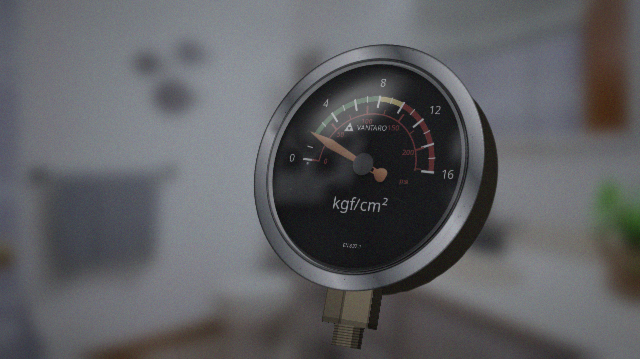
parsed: 2 kg/cm²
